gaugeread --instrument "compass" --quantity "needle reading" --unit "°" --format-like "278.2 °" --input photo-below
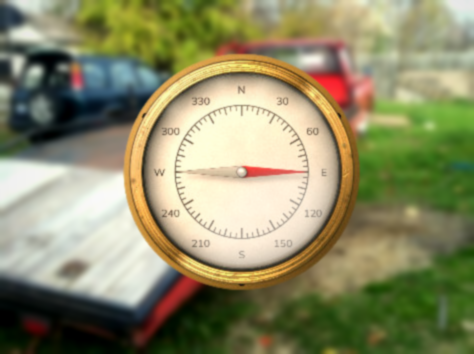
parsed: 90 °
